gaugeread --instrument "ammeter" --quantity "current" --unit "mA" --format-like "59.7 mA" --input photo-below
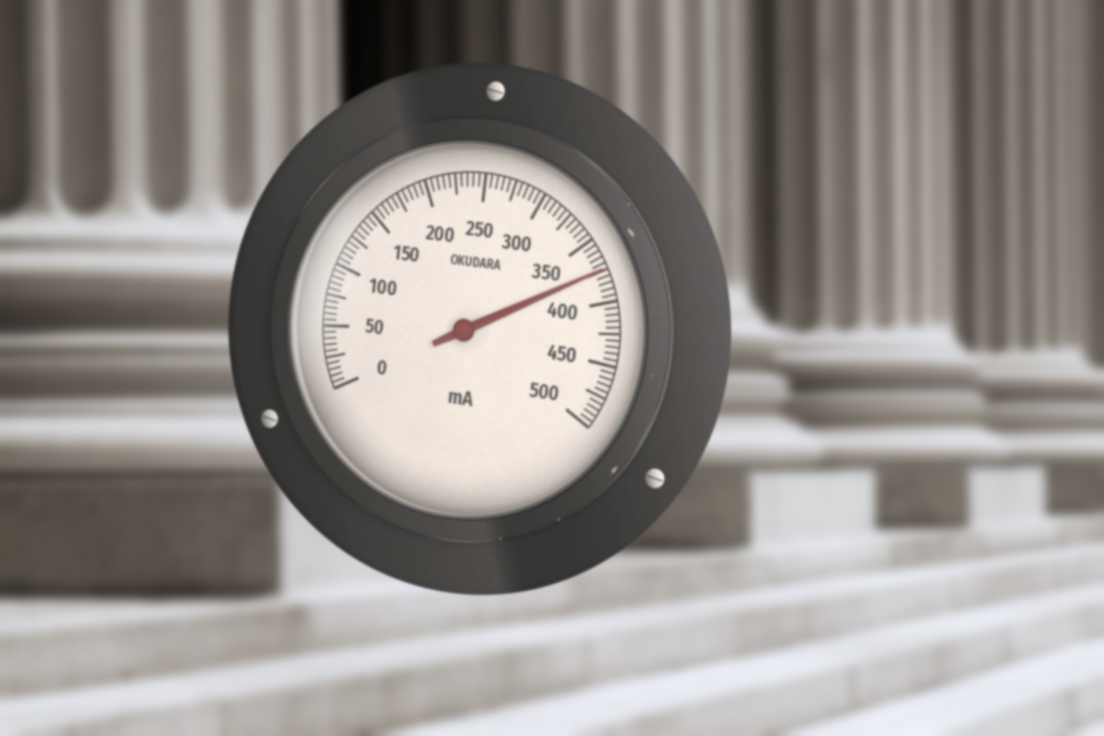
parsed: 375 mA
